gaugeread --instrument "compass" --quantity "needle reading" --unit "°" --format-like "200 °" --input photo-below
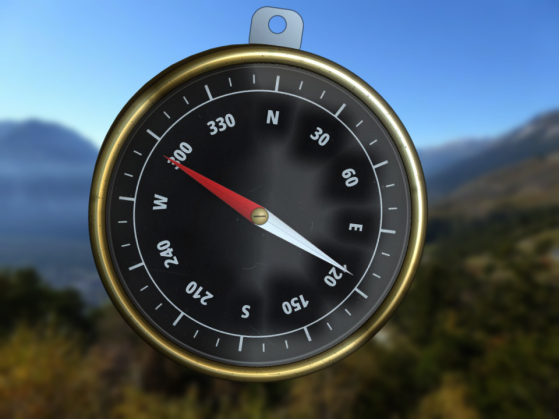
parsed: 295 °
